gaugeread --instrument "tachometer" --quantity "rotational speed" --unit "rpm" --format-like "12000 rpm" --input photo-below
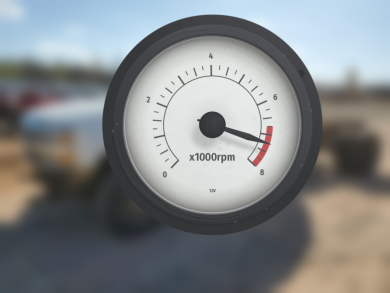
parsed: 7250 rpm
